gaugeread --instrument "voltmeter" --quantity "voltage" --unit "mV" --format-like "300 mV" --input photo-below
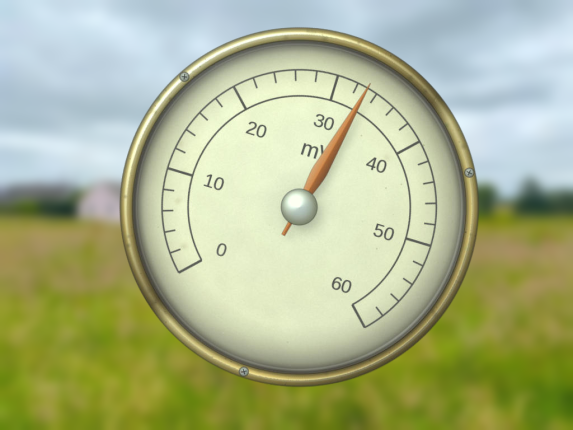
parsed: 33 mV
